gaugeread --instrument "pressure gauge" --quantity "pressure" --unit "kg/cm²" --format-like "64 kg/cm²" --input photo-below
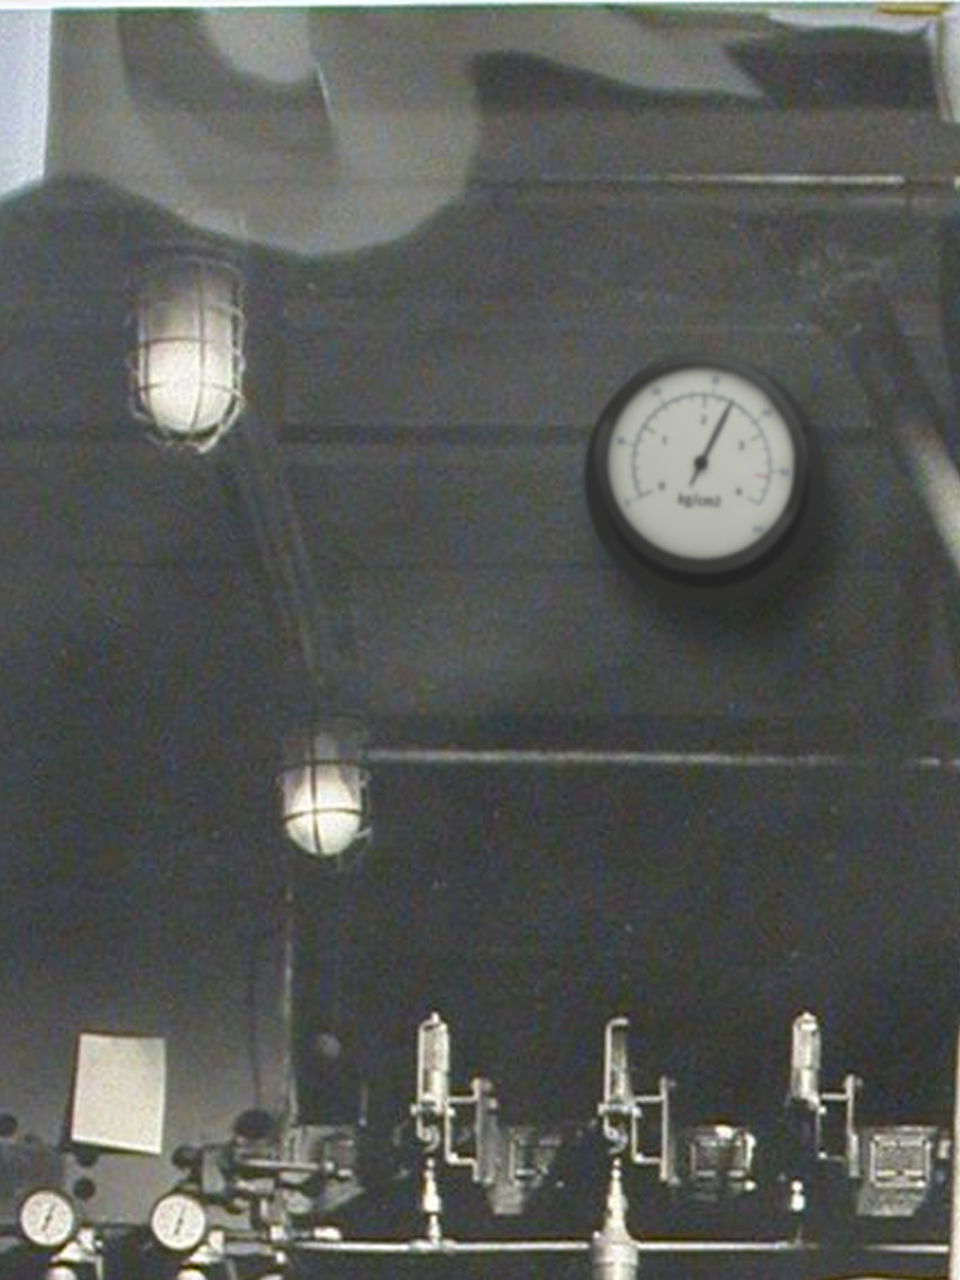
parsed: 2.4 kg/cm²
